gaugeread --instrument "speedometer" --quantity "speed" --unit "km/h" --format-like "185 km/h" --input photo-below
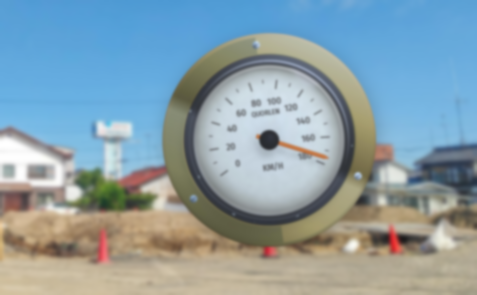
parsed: 175 km/h
